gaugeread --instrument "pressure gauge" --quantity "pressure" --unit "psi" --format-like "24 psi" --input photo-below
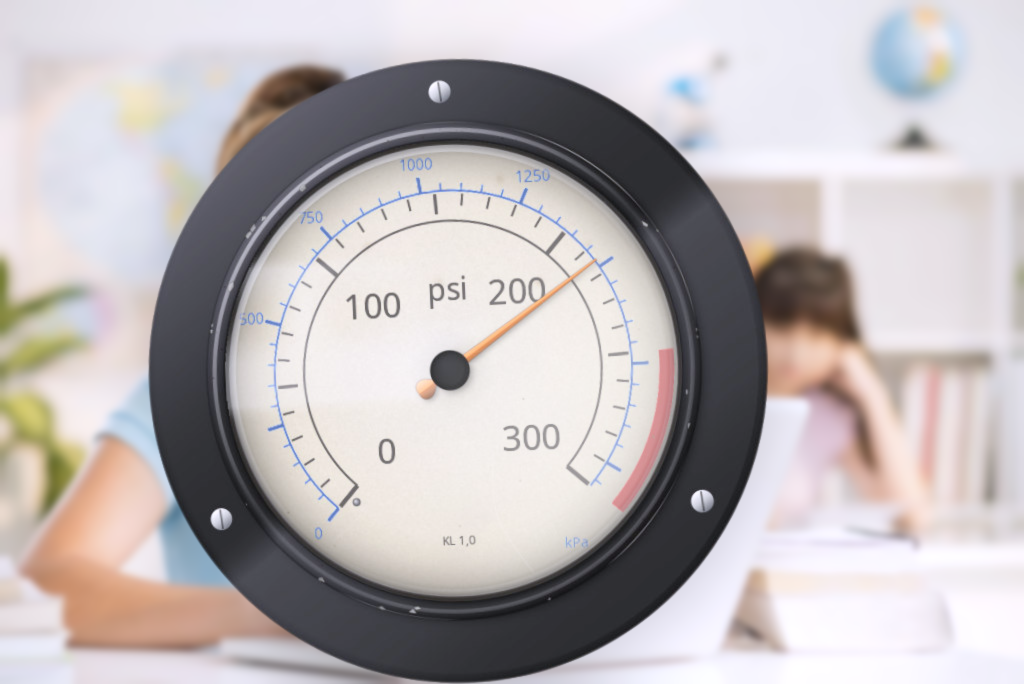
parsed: 215 psi
